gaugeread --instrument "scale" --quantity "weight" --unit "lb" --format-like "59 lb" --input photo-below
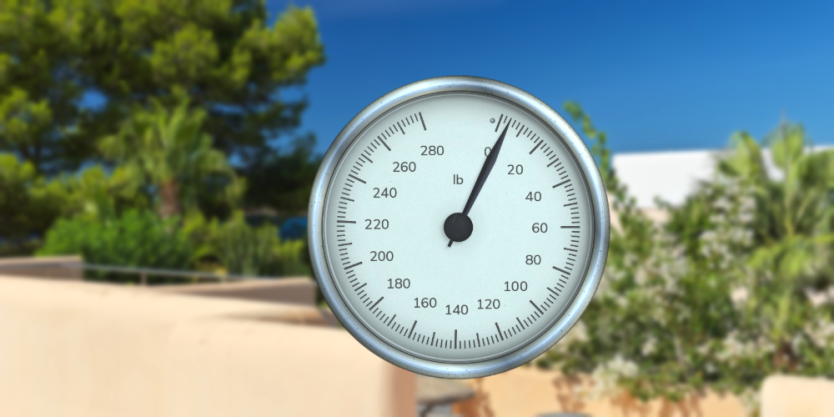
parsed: 4 lb
